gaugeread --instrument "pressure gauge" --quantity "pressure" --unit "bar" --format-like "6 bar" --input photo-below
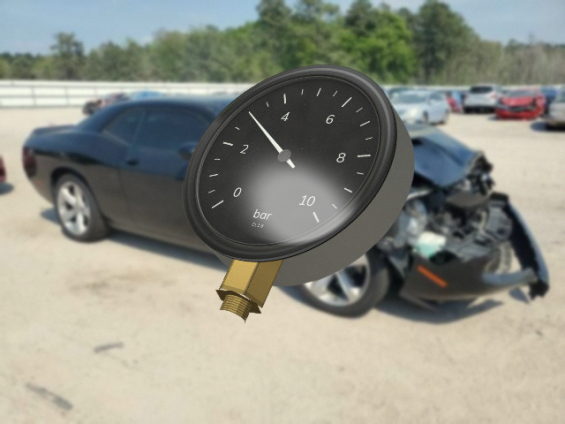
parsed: 3 bar
